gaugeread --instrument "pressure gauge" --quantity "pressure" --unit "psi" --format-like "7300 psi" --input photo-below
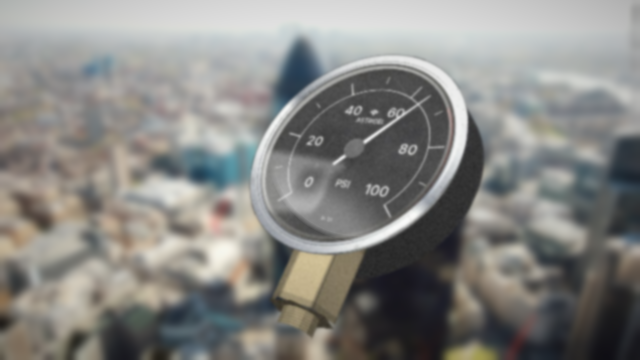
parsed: 65 psi
